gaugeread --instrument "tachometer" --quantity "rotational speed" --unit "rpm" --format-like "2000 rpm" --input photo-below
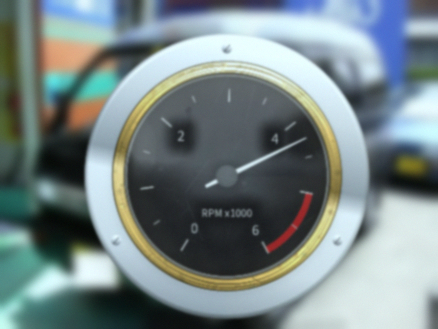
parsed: 4250 rpm
